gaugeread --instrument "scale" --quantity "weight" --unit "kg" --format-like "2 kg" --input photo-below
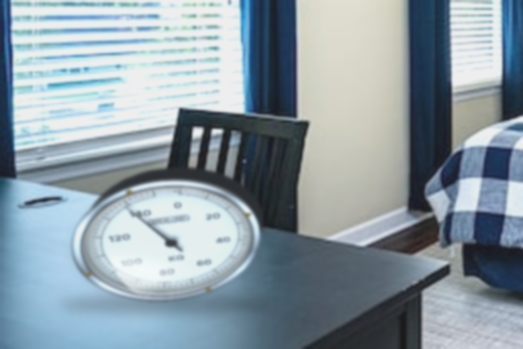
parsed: 140 kg
